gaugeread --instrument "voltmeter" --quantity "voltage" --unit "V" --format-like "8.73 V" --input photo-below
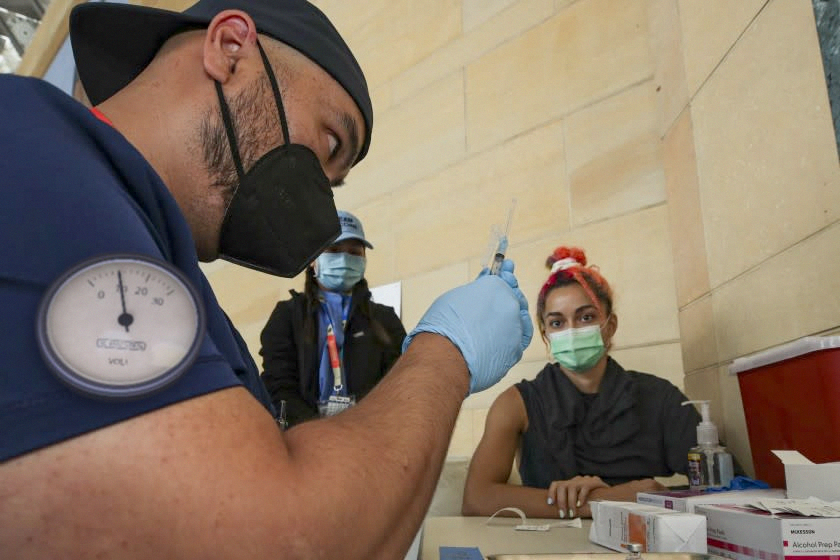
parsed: 10 V
